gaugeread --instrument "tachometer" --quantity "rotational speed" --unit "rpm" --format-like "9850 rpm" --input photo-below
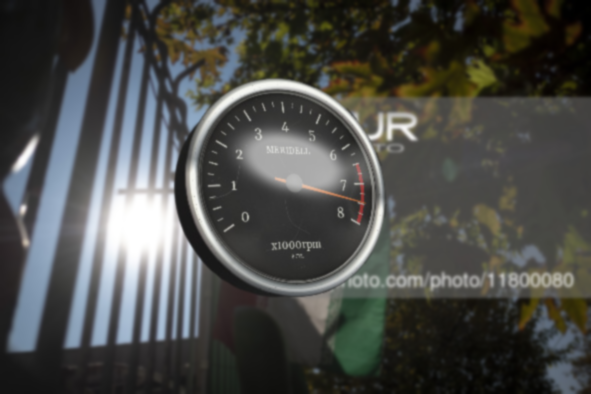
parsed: 7500 rpm
